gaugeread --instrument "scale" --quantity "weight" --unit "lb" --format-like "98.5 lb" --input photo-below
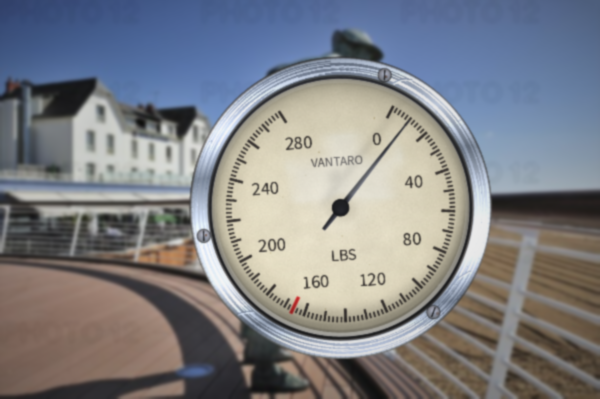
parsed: 10 lb
